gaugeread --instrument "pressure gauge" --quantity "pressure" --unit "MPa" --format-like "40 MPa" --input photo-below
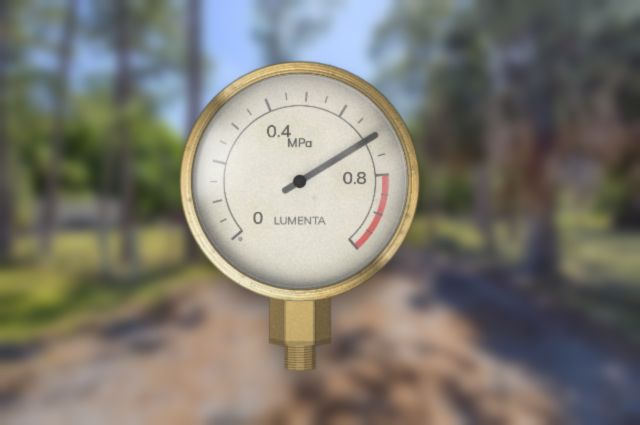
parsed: 0.7 MPa
